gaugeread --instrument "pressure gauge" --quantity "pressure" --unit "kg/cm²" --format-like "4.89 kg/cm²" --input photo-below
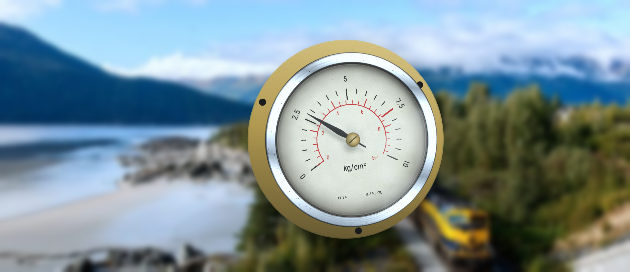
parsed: 2.75 kg/cm²
